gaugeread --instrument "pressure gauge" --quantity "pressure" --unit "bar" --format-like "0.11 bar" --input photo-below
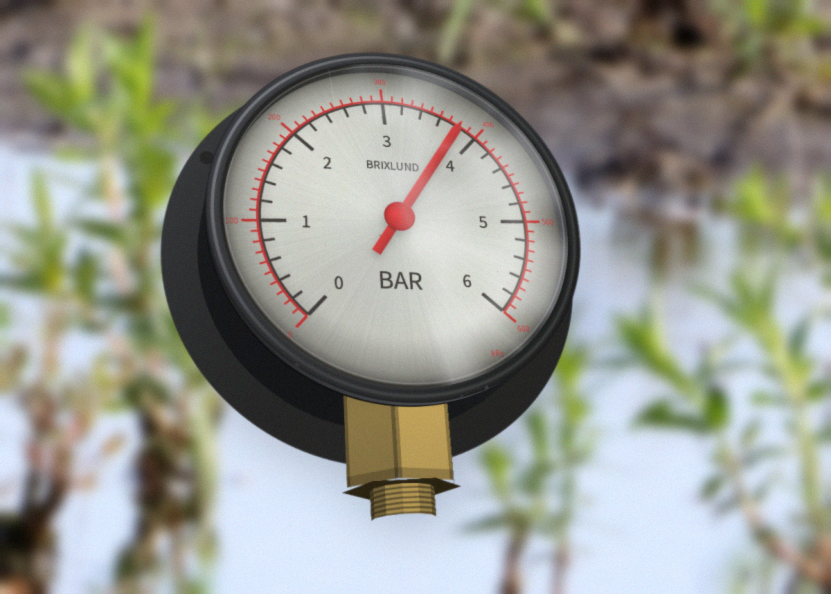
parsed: 3.8 bar
